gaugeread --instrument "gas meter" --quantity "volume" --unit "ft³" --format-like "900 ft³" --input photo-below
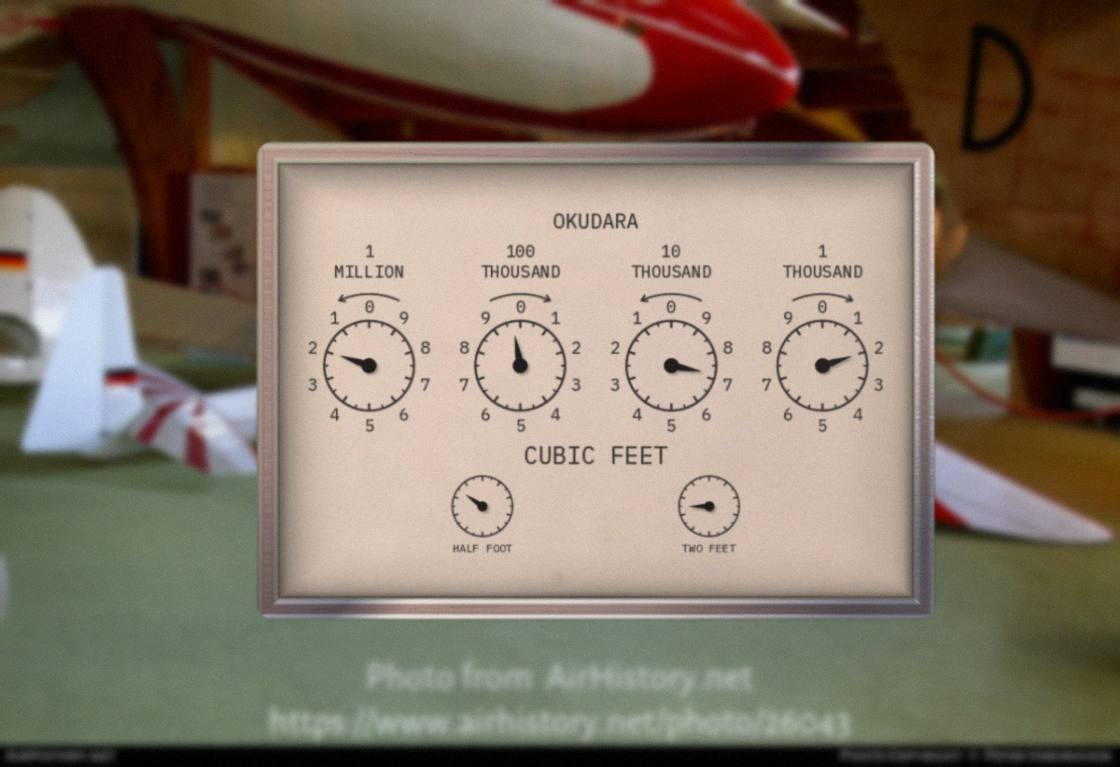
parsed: 197200 ft³
